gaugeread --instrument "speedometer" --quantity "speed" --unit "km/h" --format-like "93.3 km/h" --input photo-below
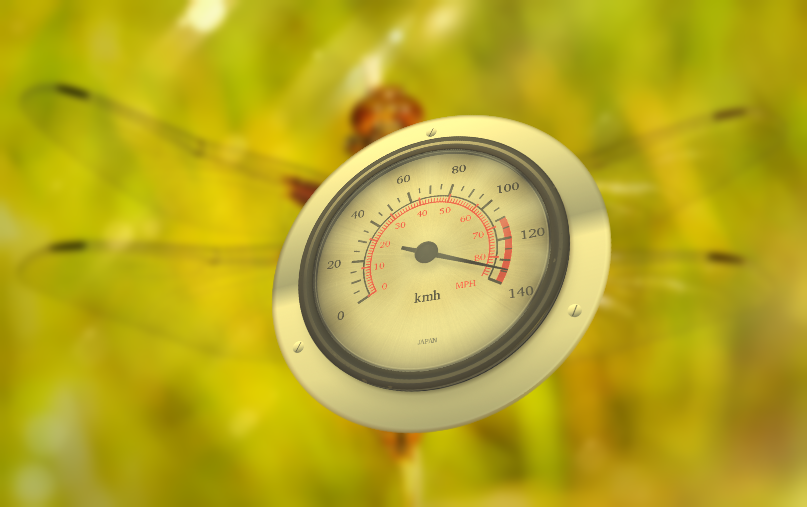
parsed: 135 km/h
